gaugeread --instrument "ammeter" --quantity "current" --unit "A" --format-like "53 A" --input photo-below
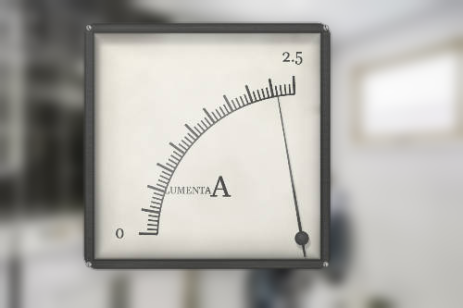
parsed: 2.3 A
